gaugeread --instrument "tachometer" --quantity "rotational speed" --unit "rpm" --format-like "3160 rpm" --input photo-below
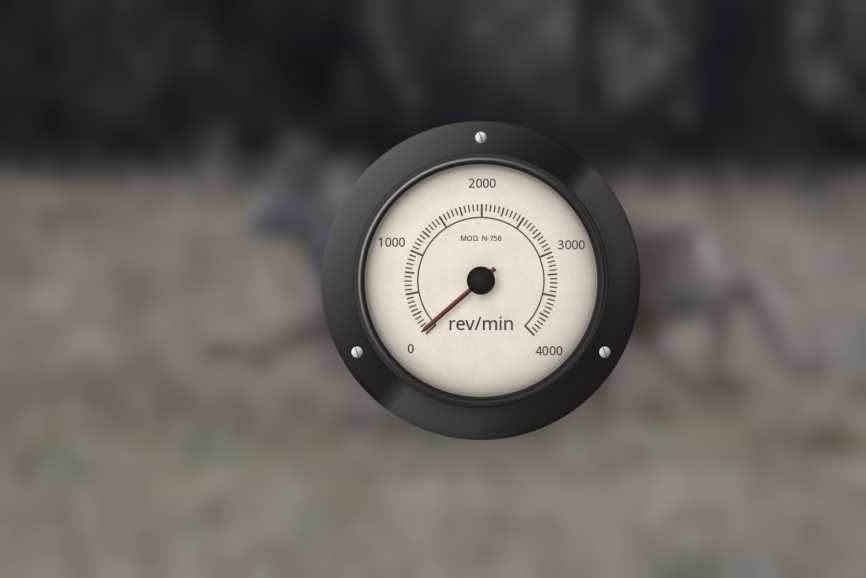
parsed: 50 rpm
